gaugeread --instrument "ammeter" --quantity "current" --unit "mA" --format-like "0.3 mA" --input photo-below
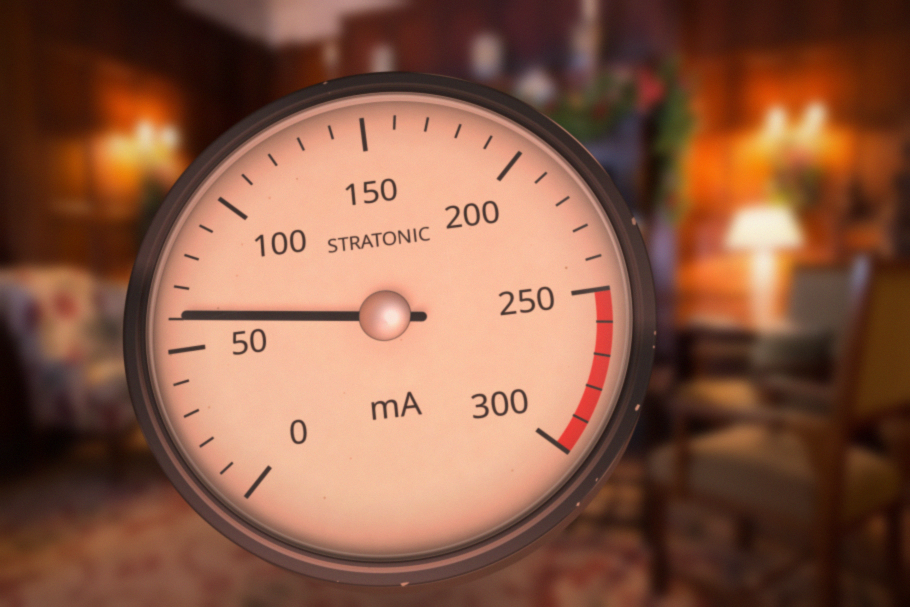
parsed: 60 mA
